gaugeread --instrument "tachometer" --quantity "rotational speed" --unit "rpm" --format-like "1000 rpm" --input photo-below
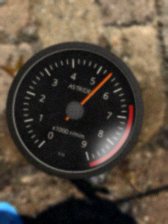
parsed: 5400 rpm
